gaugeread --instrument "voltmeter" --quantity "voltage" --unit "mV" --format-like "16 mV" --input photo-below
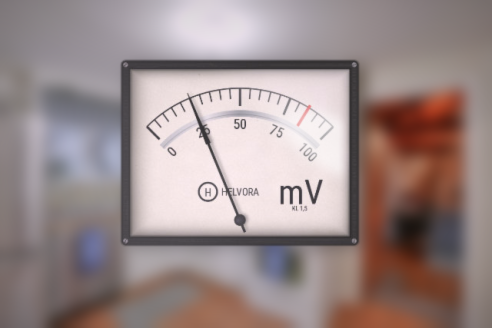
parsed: 25 mV
